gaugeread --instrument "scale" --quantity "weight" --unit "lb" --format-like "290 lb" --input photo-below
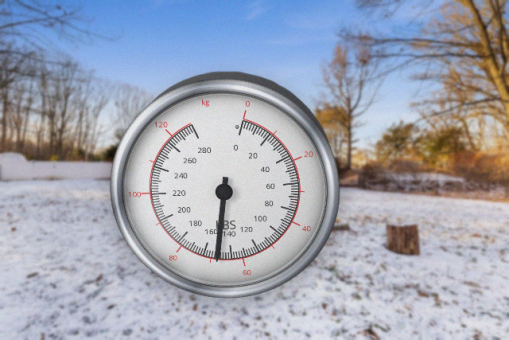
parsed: 150 lb
